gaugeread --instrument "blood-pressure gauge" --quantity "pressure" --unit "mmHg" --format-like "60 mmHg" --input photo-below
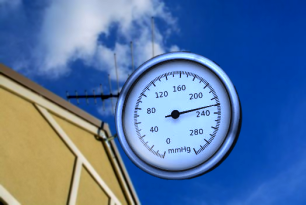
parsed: 230 mmHg
